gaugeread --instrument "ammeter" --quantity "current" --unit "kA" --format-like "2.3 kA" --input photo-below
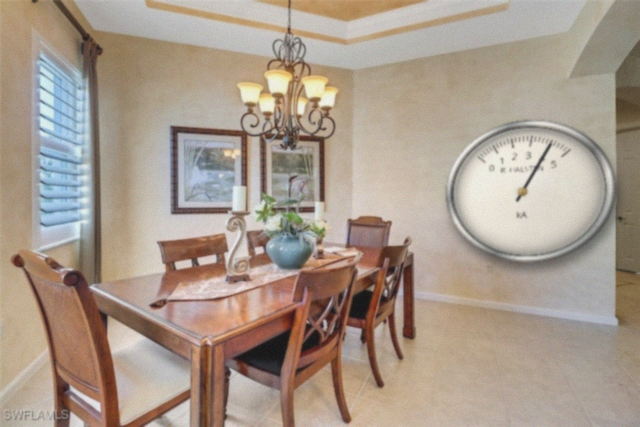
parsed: 4 kA
